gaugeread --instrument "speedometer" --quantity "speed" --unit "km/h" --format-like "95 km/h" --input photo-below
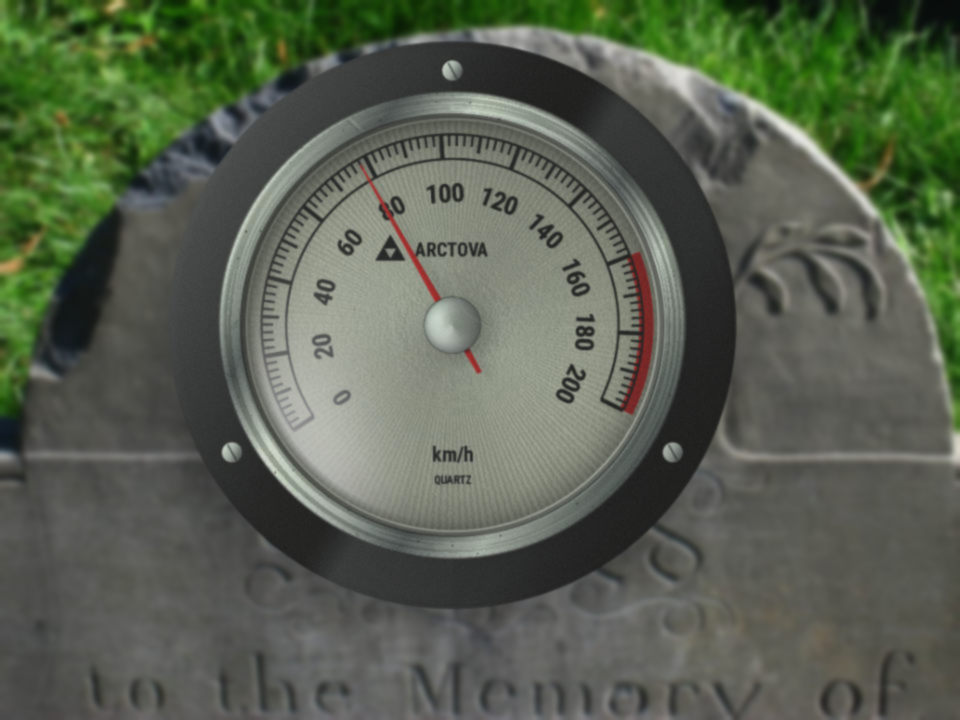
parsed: 78 km/h
